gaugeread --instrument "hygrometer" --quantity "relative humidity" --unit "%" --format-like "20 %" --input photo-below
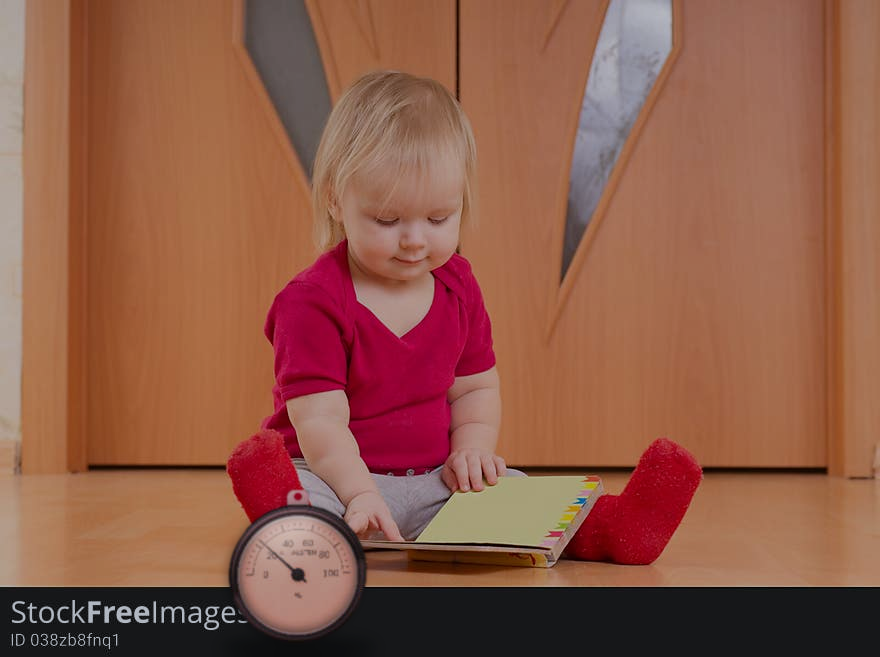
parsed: 24 %
